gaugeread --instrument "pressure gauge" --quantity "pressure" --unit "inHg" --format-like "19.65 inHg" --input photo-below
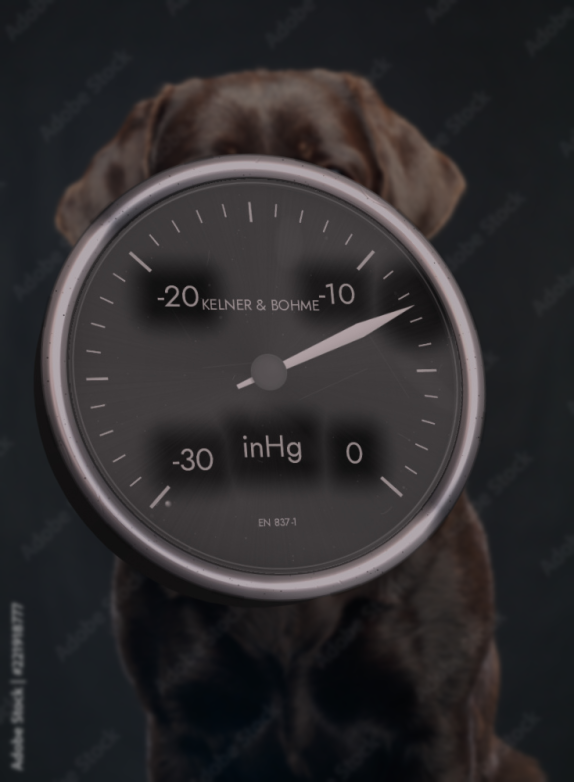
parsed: -7.5 inHg
